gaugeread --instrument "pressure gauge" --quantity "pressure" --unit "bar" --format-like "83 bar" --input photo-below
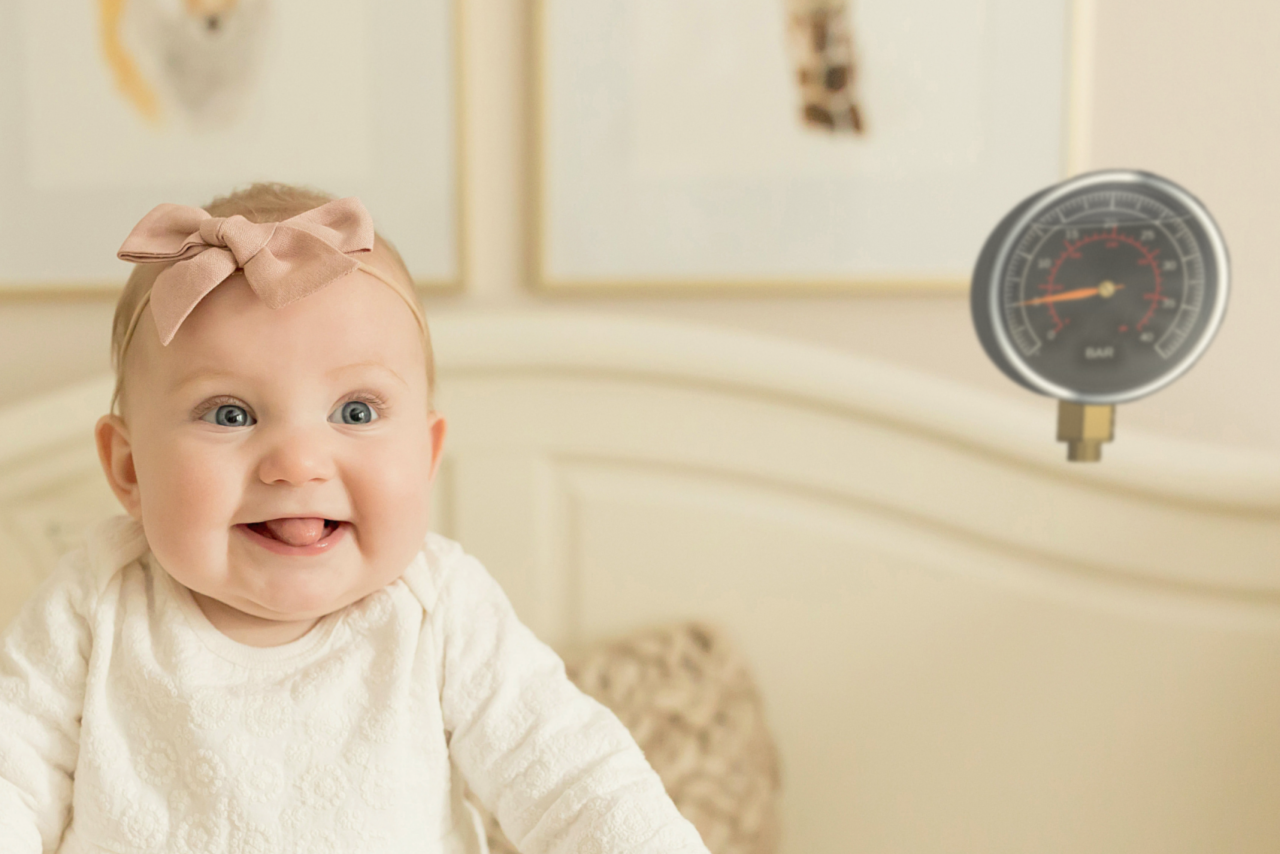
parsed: 5 bar
